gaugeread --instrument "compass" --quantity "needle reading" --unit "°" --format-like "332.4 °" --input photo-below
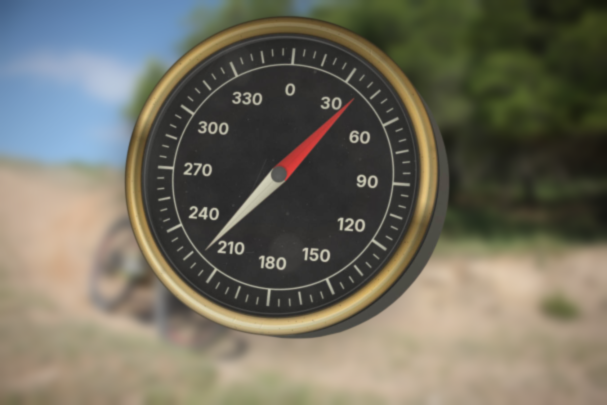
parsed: 40 °
